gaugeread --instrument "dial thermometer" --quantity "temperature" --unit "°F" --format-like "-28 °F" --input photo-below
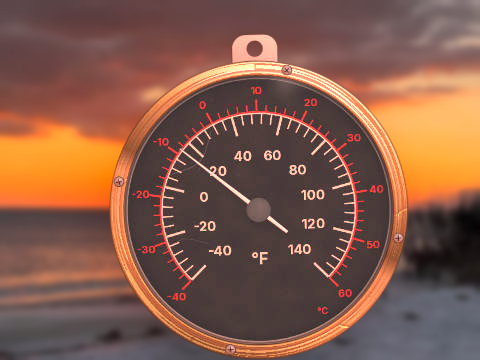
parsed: 16 °F
